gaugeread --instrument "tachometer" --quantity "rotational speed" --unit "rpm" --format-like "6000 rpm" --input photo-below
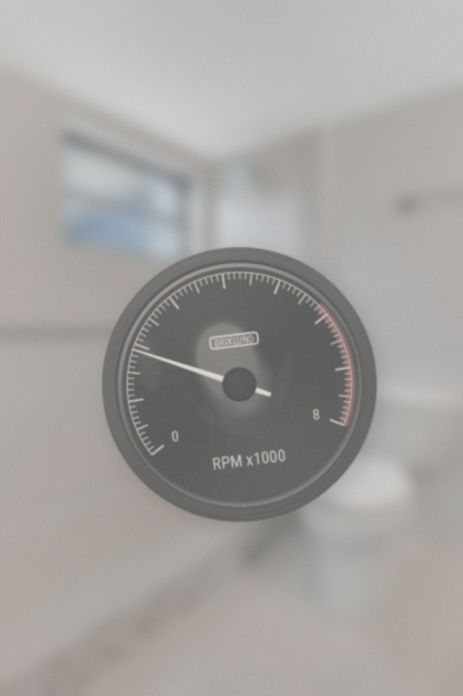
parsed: 1900 rpm
